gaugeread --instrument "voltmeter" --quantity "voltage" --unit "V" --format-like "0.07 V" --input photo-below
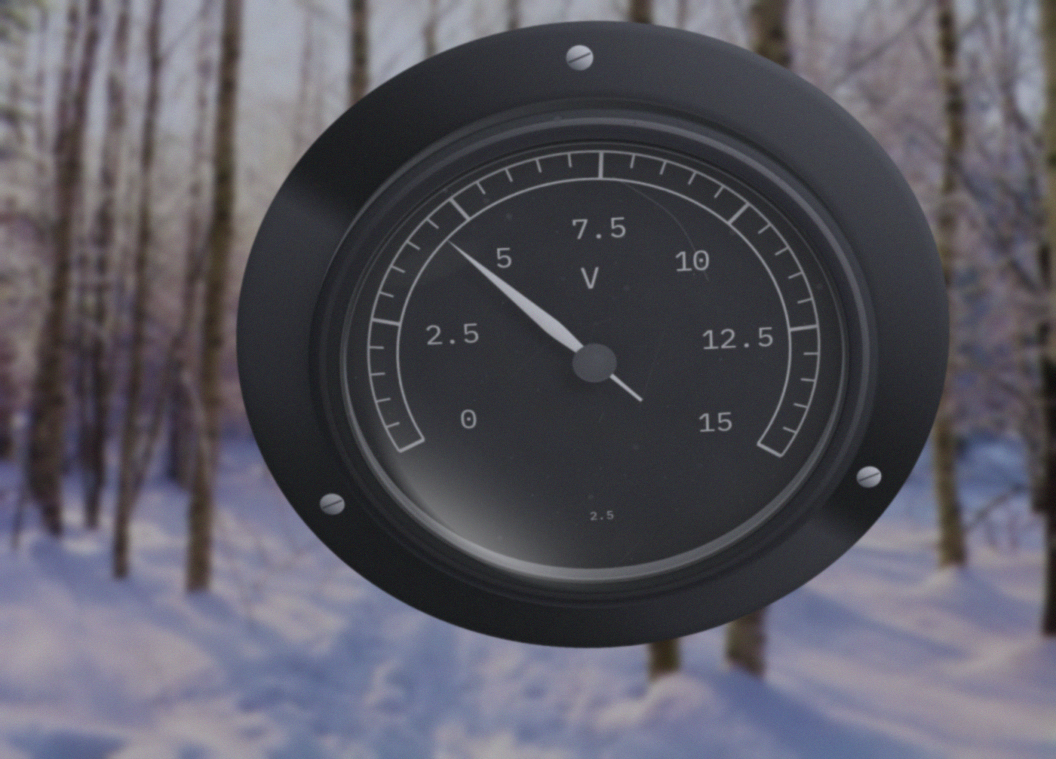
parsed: 4.5 V
